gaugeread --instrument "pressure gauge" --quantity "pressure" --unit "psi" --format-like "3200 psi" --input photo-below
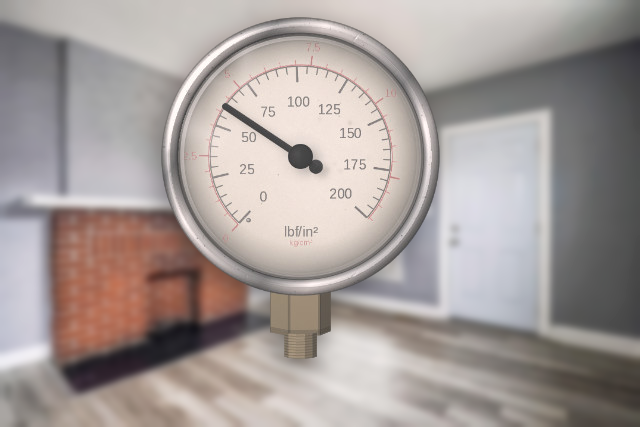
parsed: 60 psi
